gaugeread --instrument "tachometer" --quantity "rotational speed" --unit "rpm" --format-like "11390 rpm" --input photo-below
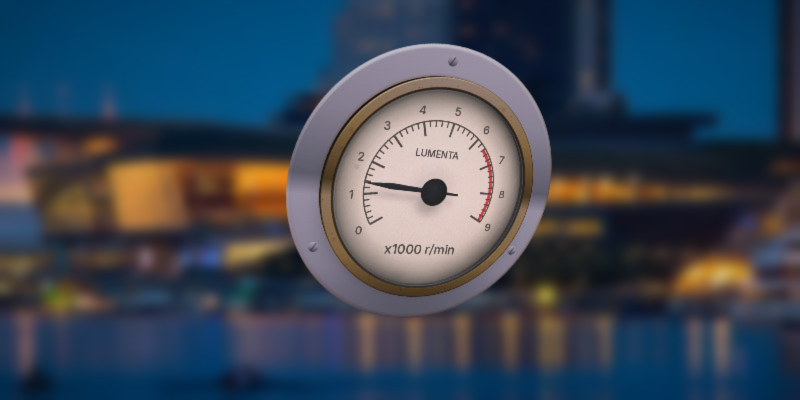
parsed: 1400 rpm
